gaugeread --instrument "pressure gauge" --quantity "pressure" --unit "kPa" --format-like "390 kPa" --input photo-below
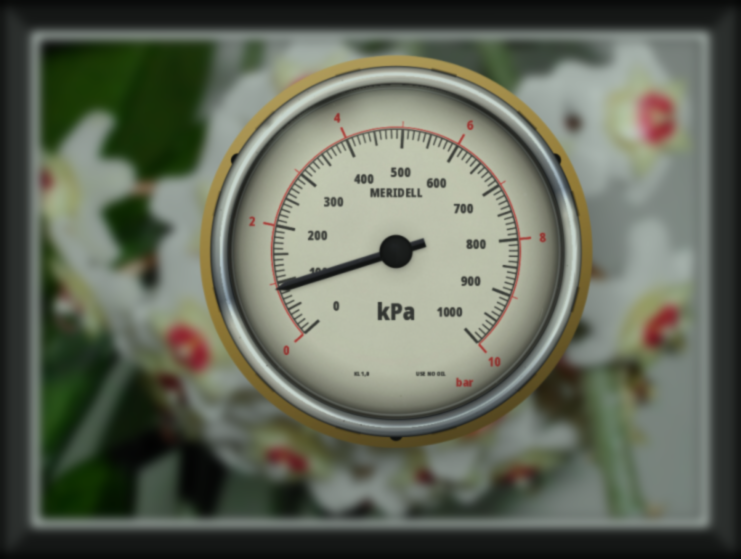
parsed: 90 kPa
